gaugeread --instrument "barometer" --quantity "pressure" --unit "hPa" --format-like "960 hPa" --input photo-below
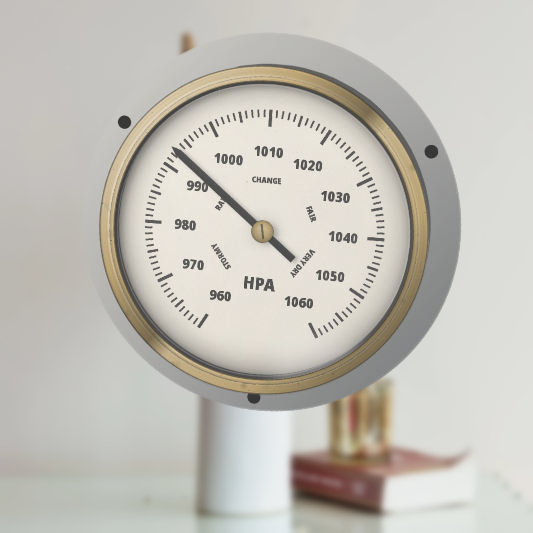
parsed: 993 hPa
